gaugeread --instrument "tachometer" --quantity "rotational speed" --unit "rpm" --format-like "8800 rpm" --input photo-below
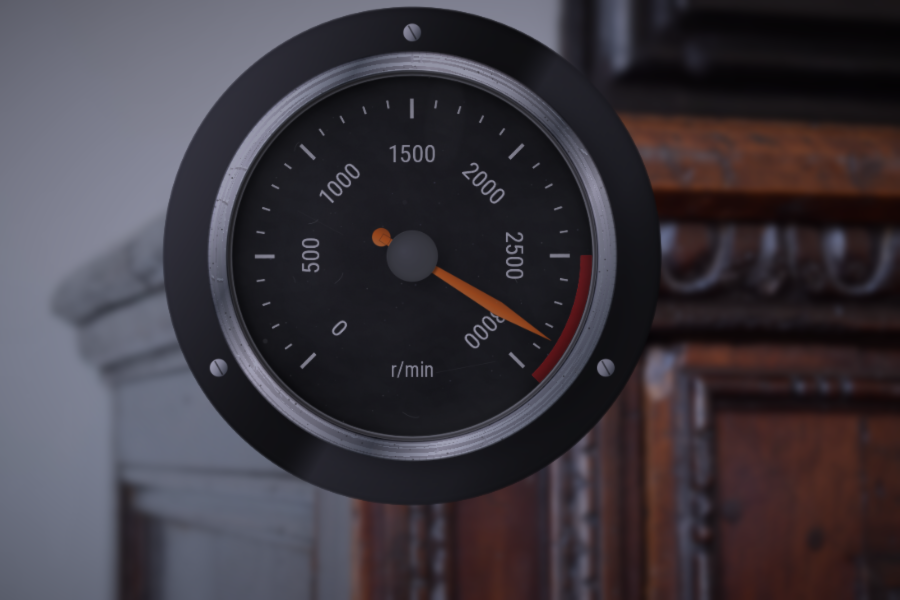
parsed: 2850 rpm
